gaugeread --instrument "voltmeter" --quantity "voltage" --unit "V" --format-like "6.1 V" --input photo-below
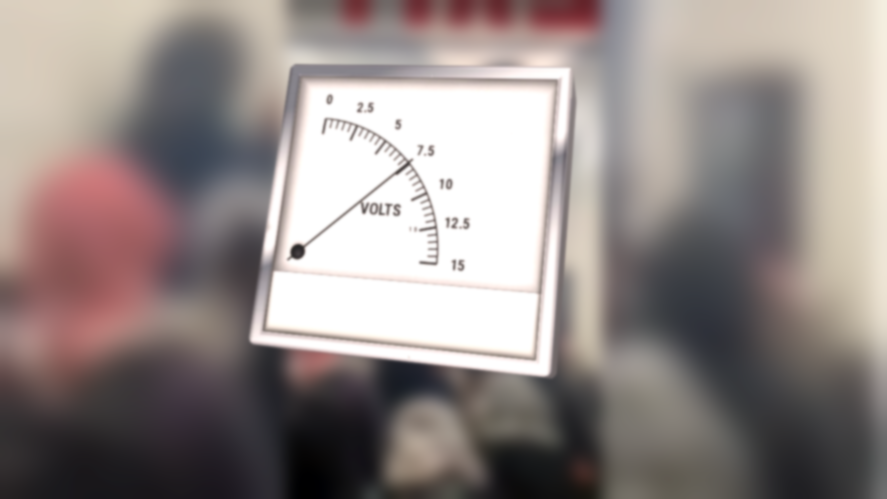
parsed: 7.5 V
